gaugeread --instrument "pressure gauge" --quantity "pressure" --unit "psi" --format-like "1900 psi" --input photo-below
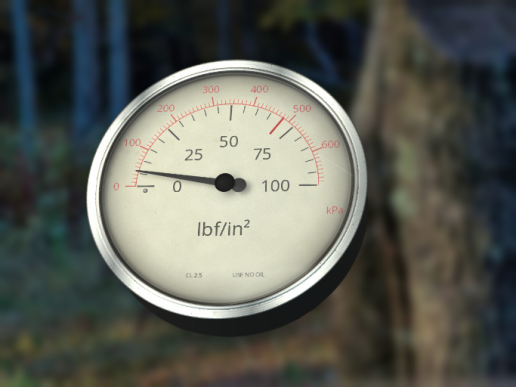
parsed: 5 psi
